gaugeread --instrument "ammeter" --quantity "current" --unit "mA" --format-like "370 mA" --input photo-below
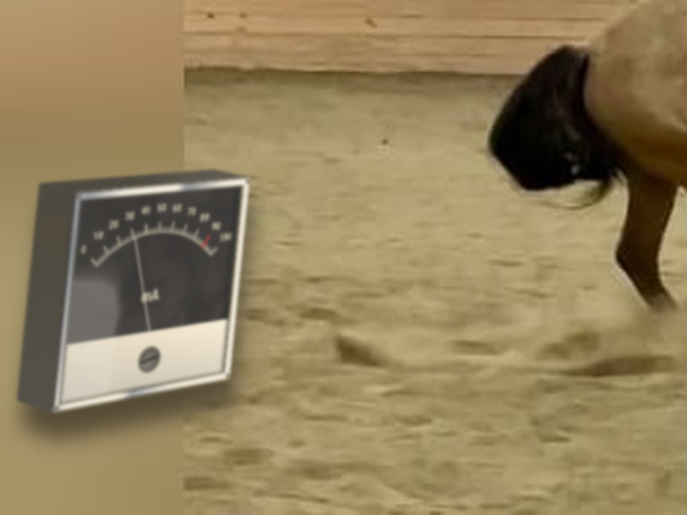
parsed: 30 mA
